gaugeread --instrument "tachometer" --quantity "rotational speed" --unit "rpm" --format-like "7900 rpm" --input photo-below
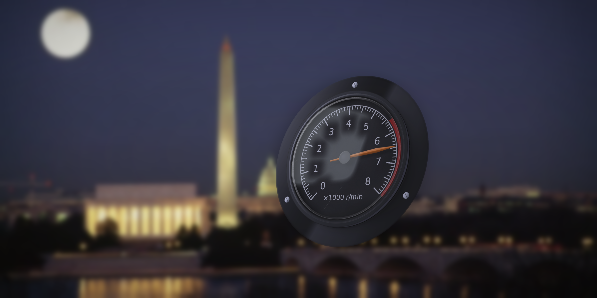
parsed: 6500 rpm
